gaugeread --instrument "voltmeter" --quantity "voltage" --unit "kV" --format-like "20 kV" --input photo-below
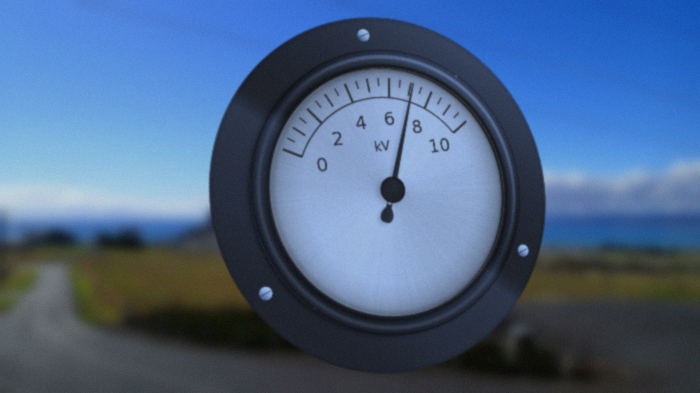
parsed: 7 kV
